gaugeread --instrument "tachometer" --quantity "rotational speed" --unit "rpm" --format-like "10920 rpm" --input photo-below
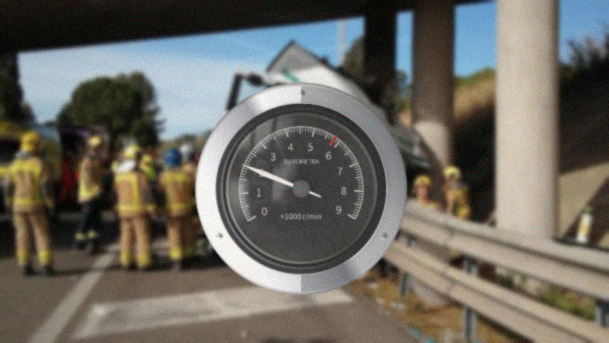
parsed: 2000 rpm
